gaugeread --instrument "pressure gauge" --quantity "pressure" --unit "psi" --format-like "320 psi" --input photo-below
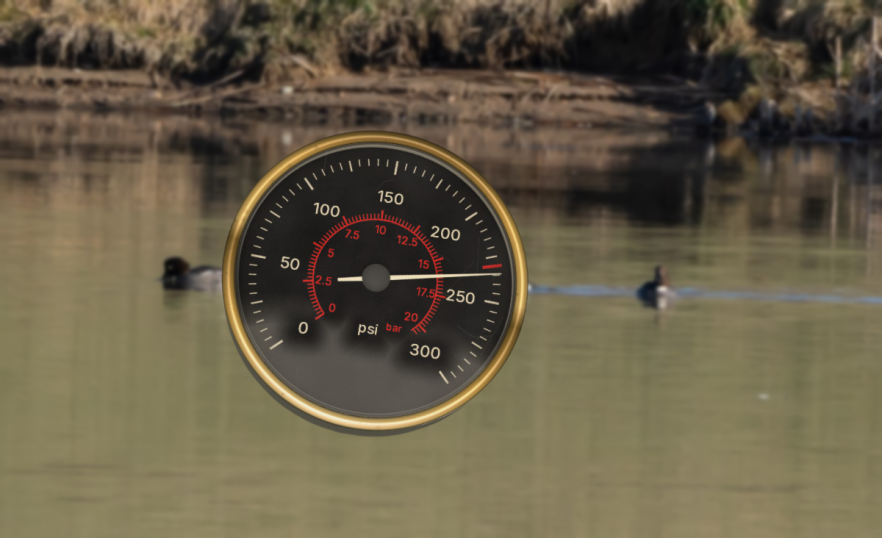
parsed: 235 psi
